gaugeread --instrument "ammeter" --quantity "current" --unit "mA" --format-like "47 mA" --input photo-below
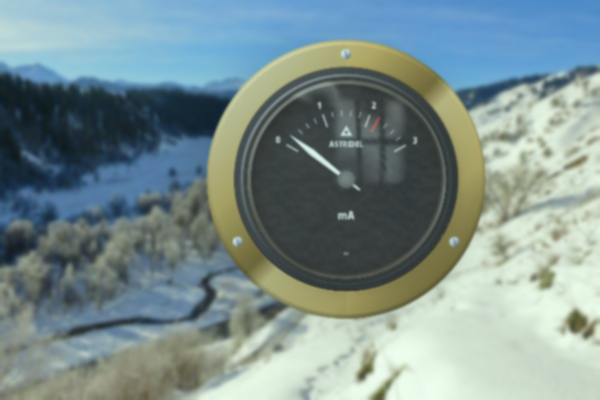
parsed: 0.2 mA
